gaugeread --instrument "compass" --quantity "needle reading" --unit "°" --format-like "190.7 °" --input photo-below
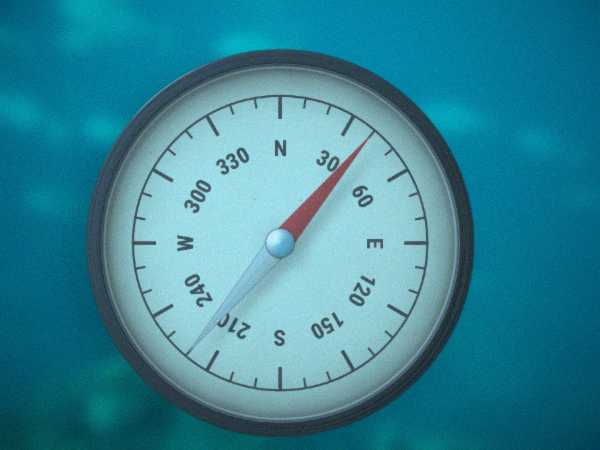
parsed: 40 °
